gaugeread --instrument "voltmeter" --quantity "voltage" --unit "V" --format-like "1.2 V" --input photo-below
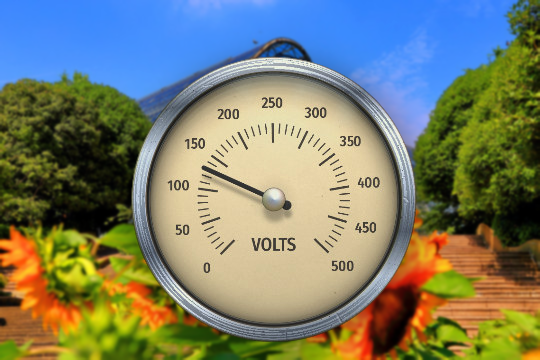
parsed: 130 V
